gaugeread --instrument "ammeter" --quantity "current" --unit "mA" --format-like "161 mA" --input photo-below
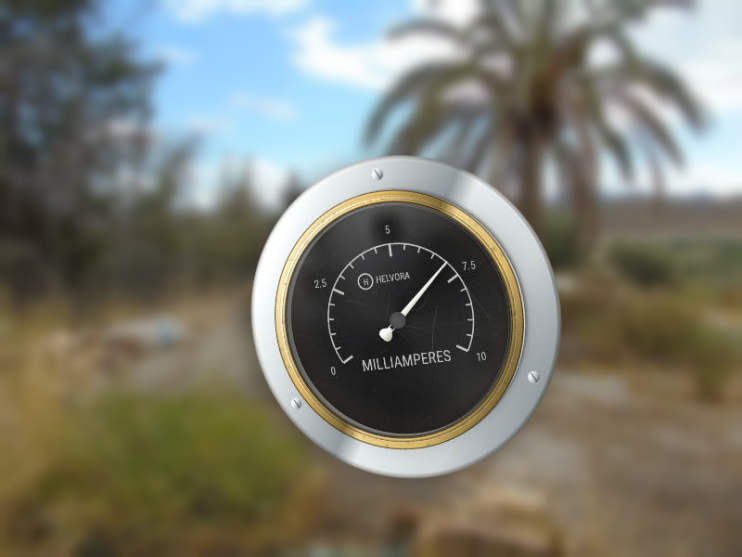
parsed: 7 mA
